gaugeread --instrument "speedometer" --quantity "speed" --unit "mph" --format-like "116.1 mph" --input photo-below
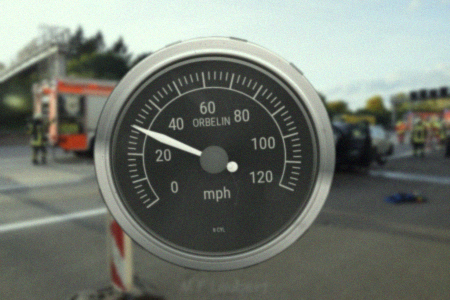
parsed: 30 mph
